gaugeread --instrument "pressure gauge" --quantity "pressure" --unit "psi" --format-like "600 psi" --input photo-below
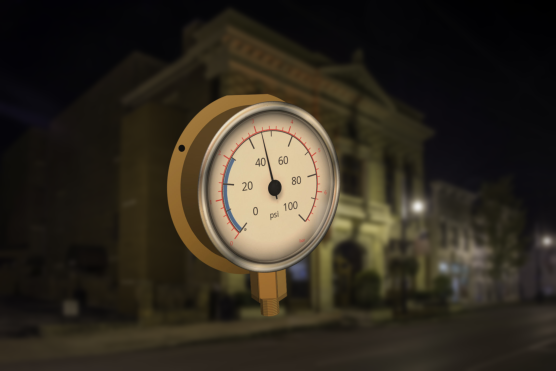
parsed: 45 psi
